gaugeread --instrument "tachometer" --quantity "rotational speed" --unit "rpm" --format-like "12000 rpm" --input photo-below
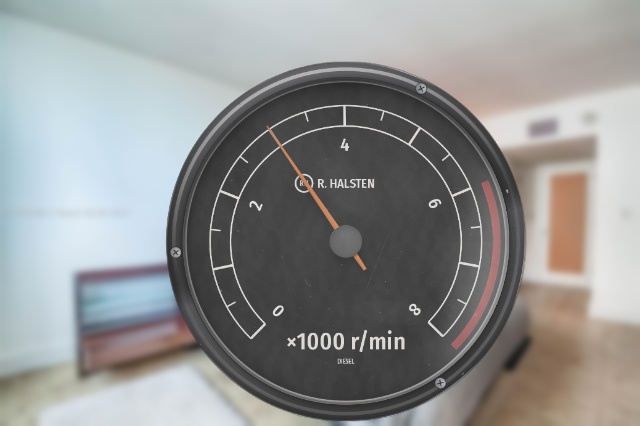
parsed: 3000 rpm
